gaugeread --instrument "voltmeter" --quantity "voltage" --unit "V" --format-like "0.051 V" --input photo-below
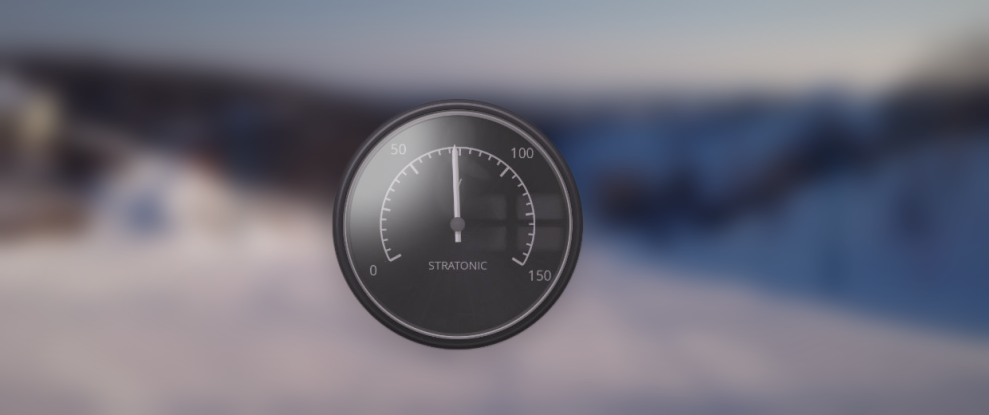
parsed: 72.5 V
